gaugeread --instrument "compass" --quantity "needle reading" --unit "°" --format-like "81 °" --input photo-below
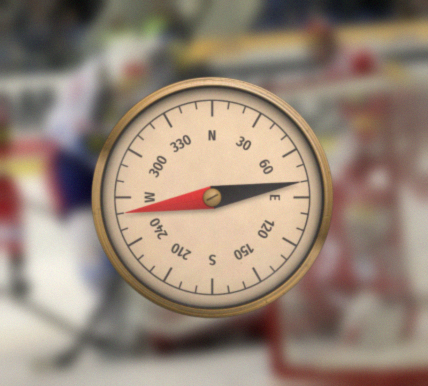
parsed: 260 °
